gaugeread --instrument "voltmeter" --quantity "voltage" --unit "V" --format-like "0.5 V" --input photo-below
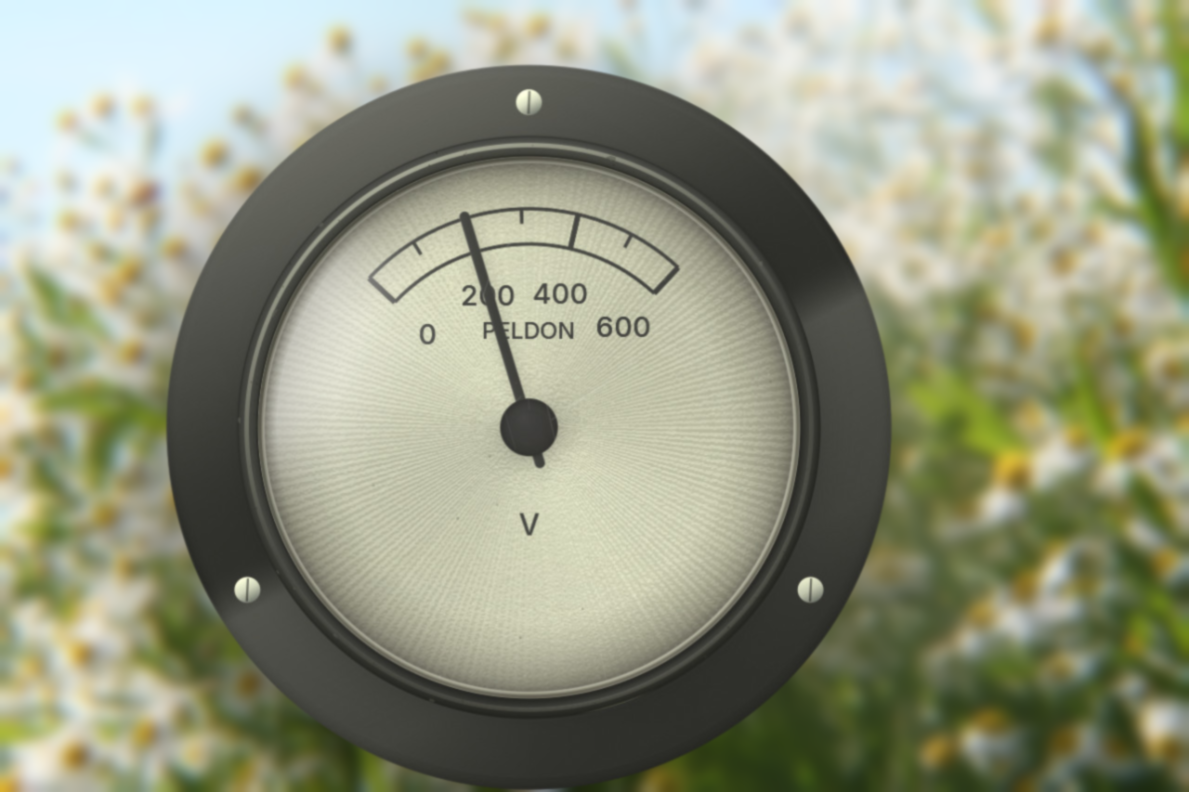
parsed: 200 V
